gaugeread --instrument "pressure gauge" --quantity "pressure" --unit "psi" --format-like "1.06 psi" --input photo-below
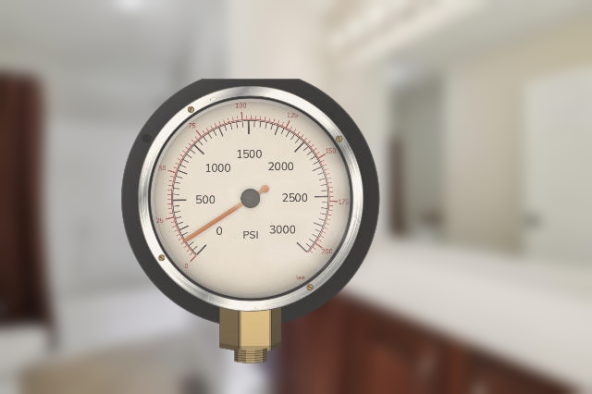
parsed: 150 psi
